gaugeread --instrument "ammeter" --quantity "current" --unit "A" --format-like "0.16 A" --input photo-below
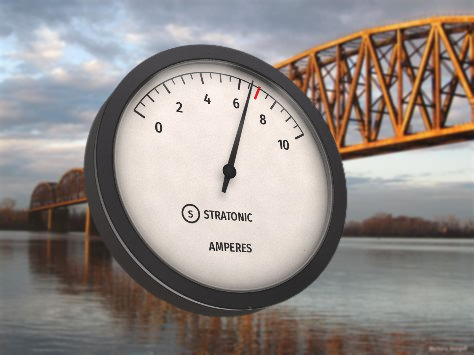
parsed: 6.5 A
